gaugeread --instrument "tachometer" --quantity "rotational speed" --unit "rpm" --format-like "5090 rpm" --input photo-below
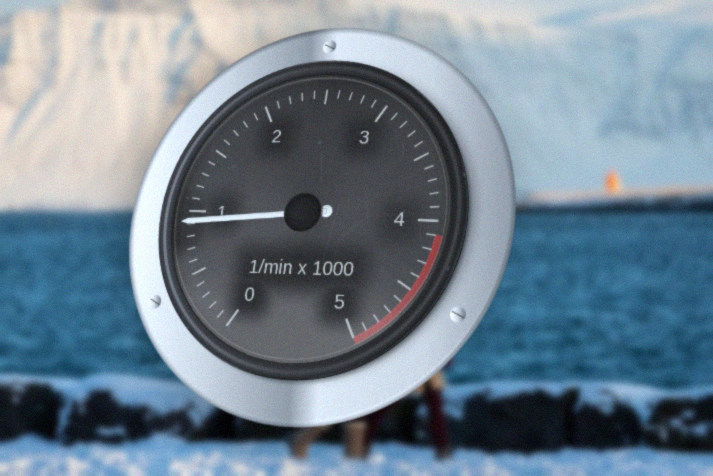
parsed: 900 rpm
